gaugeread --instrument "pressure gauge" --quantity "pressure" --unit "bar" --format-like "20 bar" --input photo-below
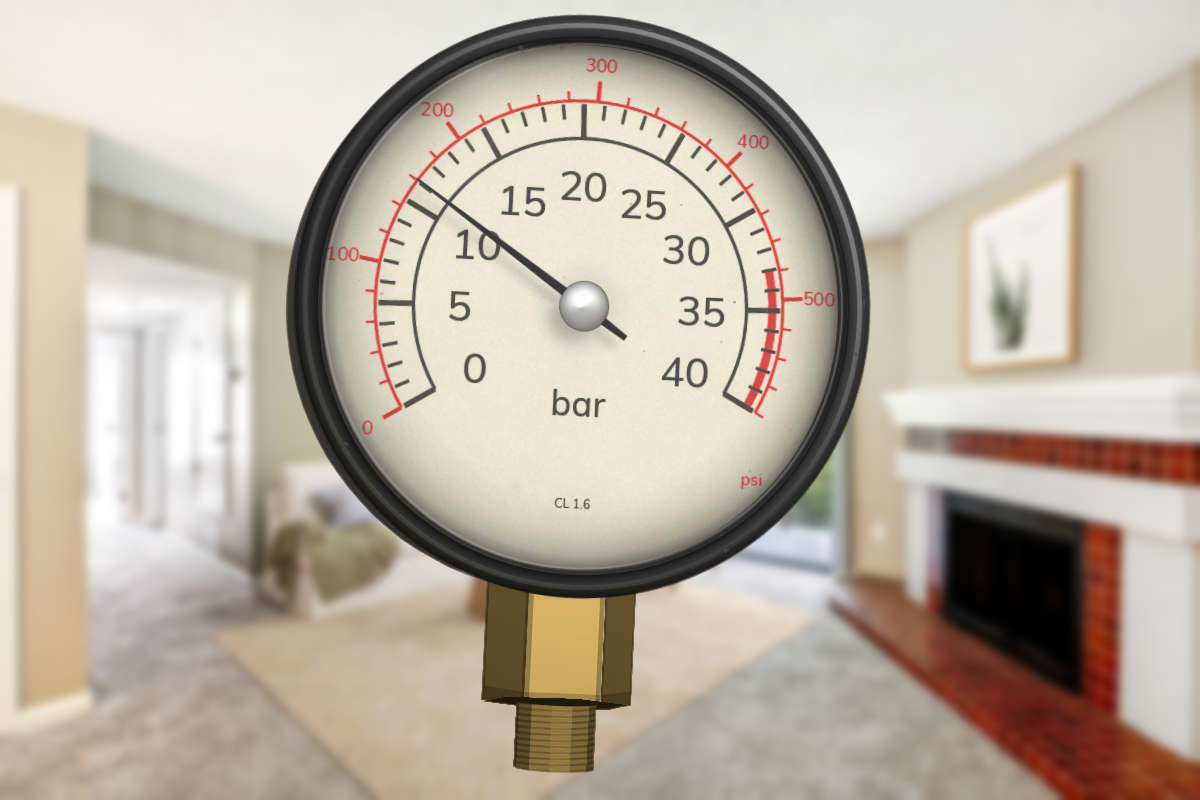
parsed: 11 bar
